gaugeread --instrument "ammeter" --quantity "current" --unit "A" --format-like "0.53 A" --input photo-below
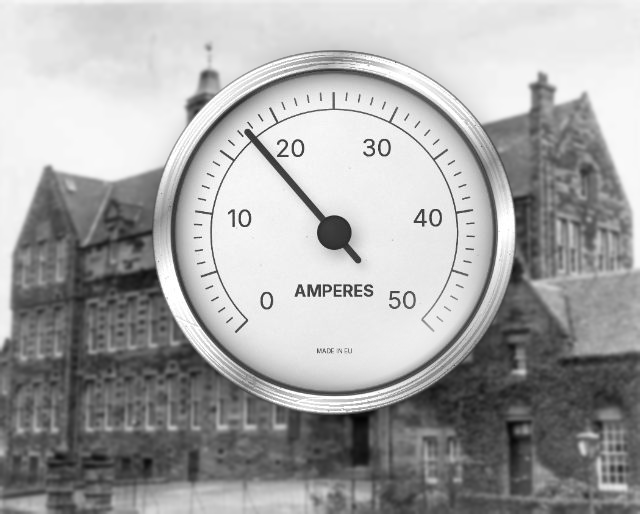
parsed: 17.5 A
